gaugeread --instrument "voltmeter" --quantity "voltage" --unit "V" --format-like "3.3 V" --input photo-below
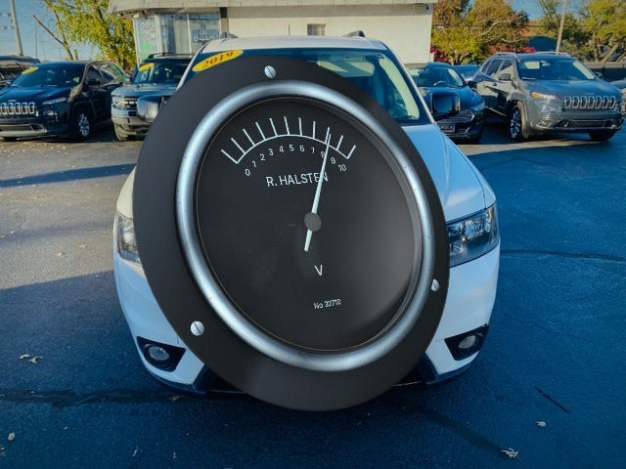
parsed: 8 V
